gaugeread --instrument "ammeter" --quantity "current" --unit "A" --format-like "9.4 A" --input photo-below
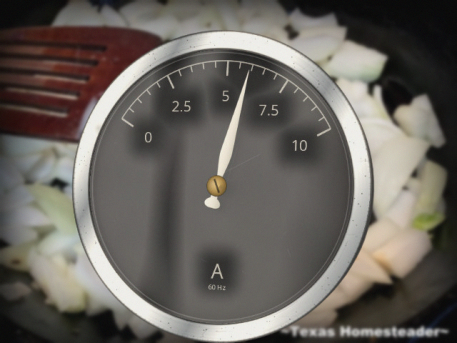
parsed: 6 A
